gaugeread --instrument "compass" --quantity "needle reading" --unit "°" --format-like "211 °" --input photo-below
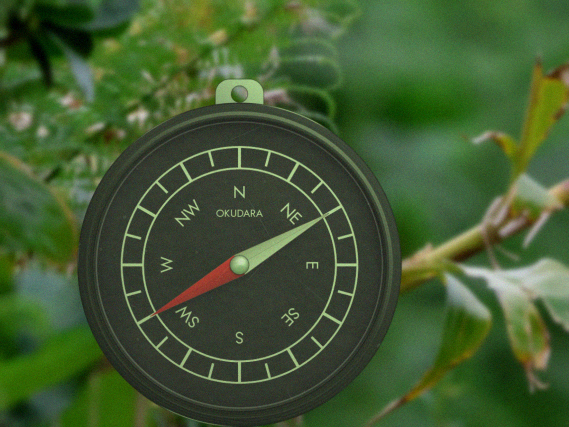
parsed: 240 °
